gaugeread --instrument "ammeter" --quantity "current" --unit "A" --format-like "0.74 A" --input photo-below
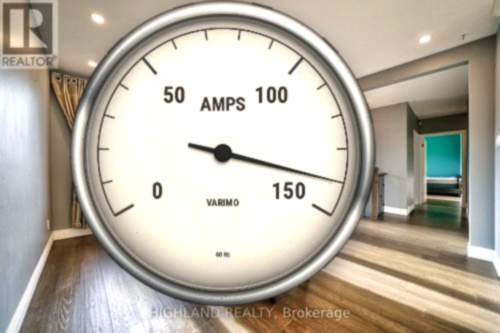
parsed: 140 A
